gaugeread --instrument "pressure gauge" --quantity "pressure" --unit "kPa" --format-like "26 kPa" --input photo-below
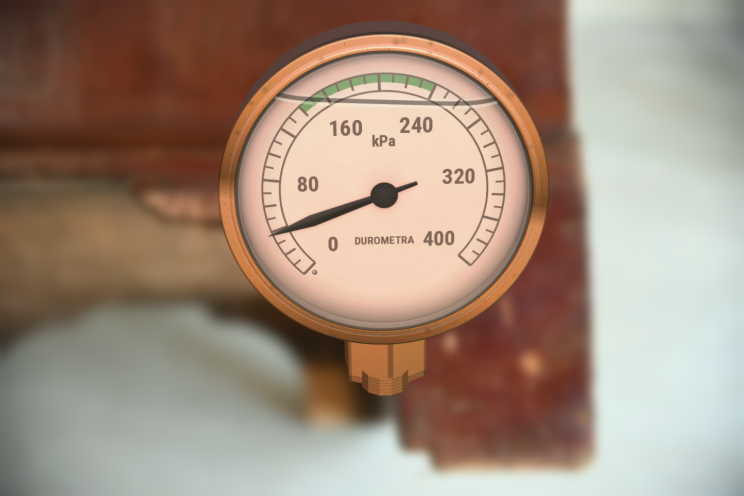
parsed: 40 kPa
